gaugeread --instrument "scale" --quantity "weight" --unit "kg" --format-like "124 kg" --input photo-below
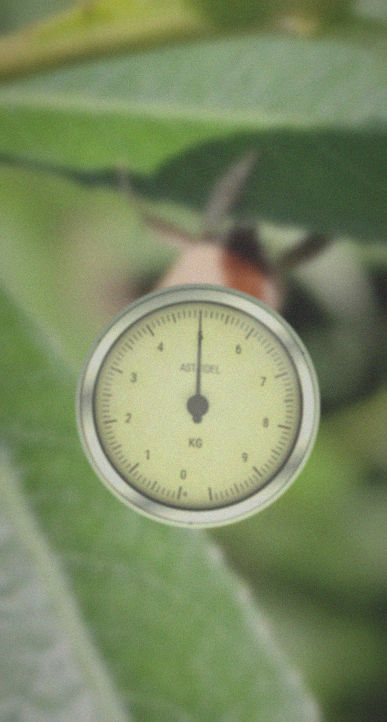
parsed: 5 kg
